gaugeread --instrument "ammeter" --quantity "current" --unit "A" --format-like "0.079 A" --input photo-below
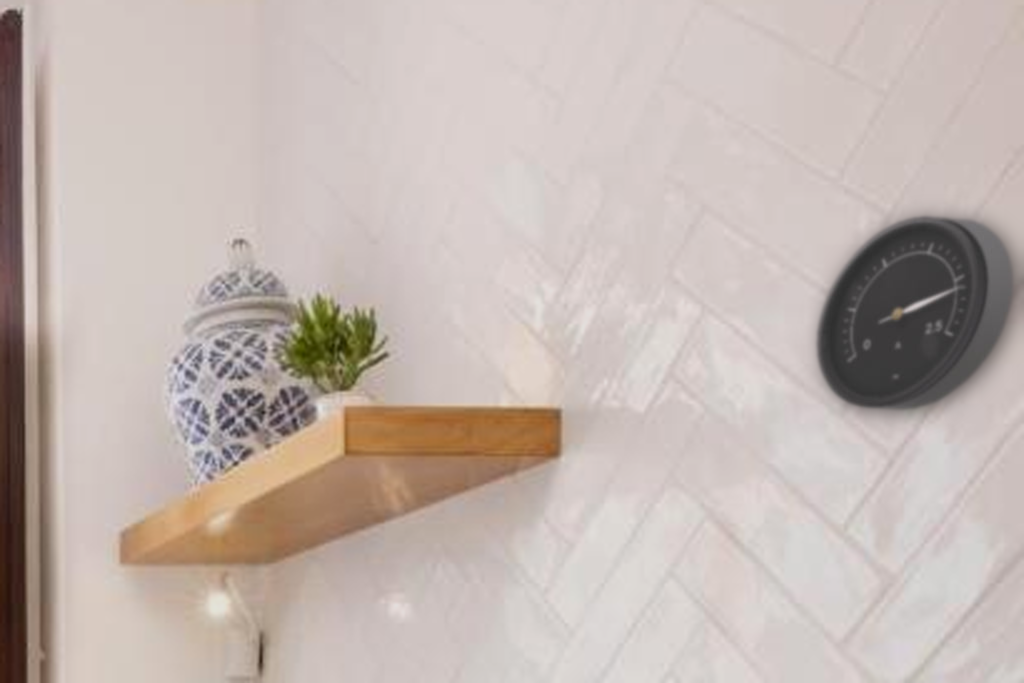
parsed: 2.1 A
